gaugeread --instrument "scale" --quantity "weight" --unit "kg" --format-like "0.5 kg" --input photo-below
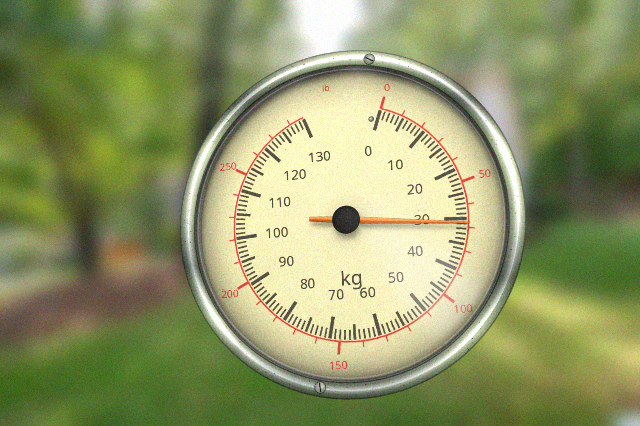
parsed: 31 kg
